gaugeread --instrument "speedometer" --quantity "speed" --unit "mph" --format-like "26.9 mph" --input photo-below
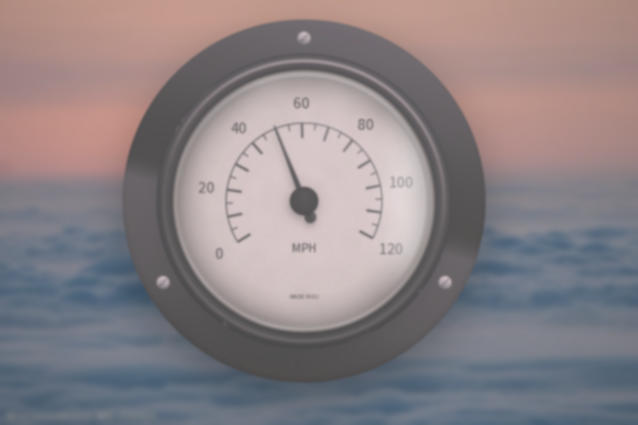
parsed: 50 mph
